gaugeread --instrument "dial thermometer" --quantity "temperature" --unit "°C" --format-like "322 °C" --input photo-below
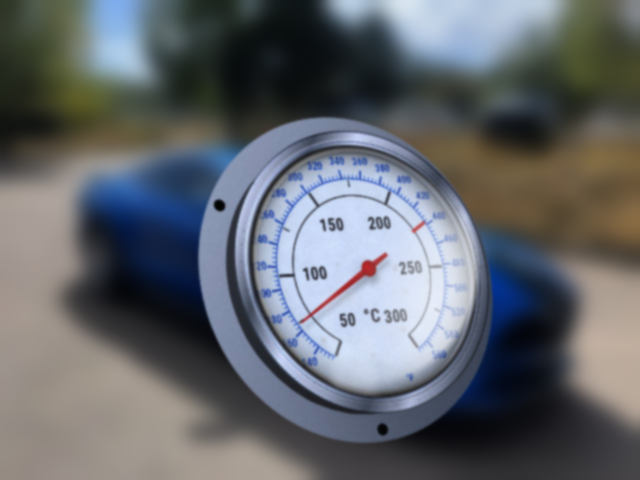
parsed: 75 °C
